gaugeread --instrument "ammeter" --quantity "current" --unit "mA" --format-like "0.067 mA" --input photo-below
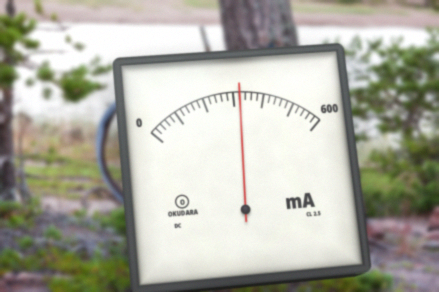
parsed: 320 mA
